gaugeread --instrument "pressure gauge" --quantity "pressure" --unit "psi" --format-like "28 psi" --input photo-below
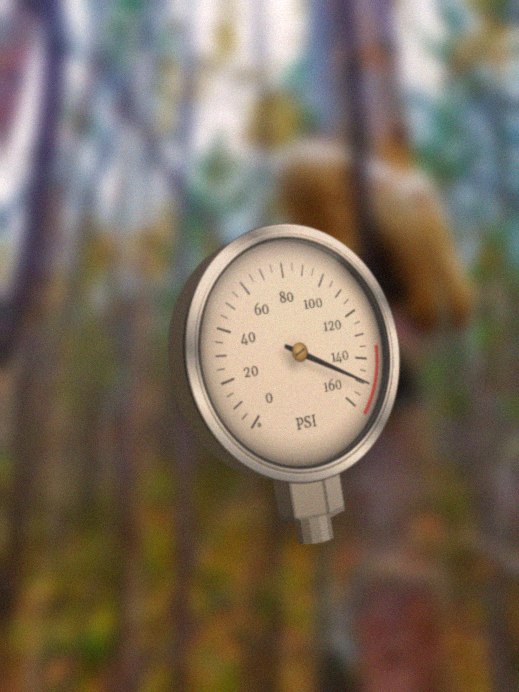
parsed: 150 psi
